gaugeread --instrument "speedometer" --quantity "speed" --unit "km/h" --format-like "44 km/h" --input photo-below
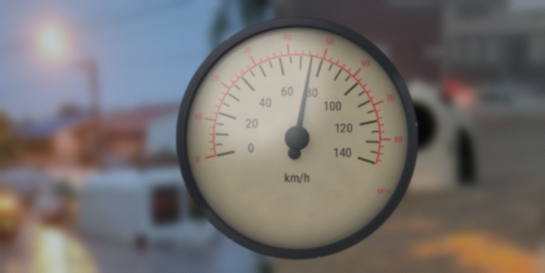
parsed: 75 km/h
